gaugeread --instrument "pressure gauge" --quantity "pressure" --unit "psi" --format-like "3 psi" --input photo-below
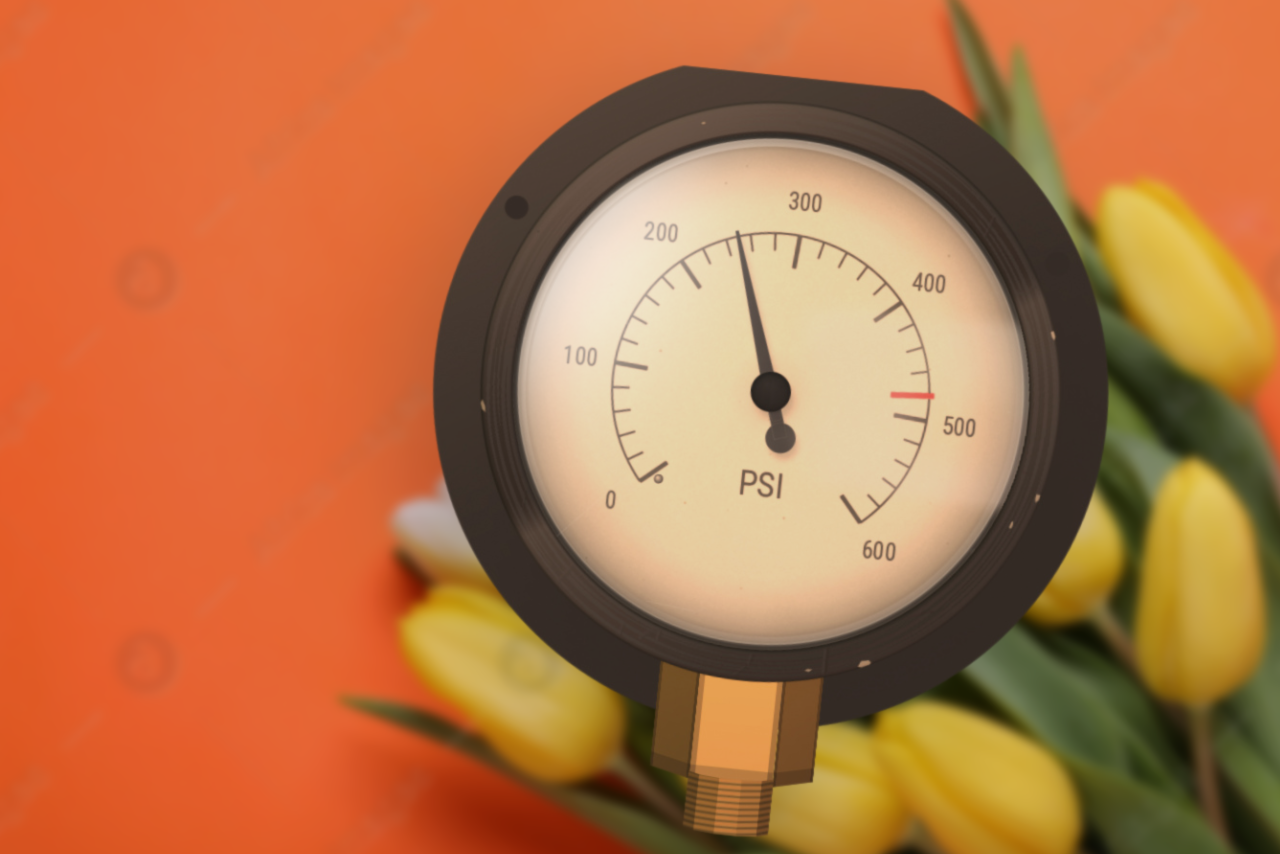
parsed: 250 psi
